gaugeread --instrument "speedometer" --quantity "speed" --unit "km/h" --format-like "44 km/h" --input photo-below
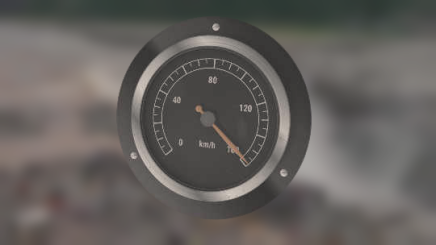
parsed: 157.5 km/h
